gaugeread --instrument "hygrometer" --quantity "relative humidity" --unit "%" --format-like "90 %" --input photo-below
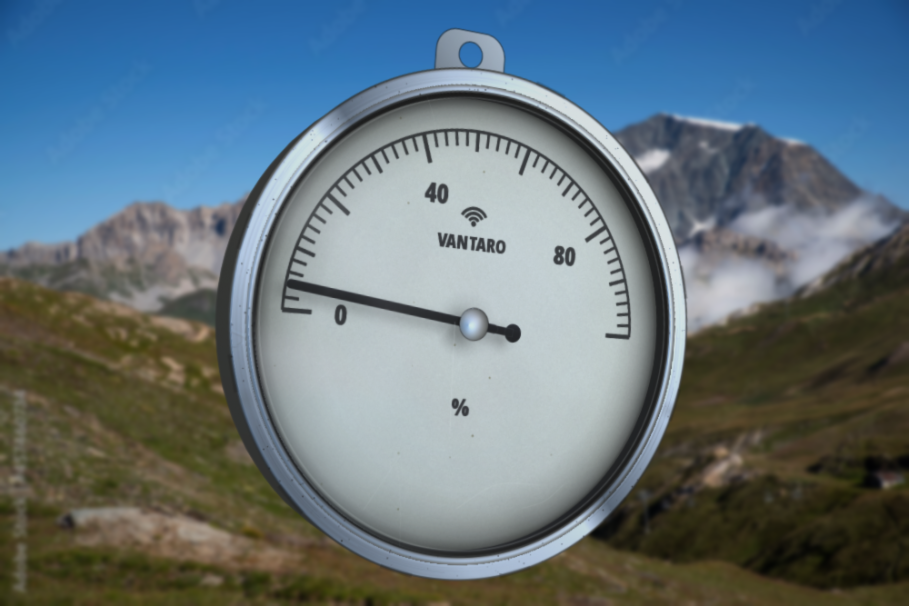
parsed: 4 %
